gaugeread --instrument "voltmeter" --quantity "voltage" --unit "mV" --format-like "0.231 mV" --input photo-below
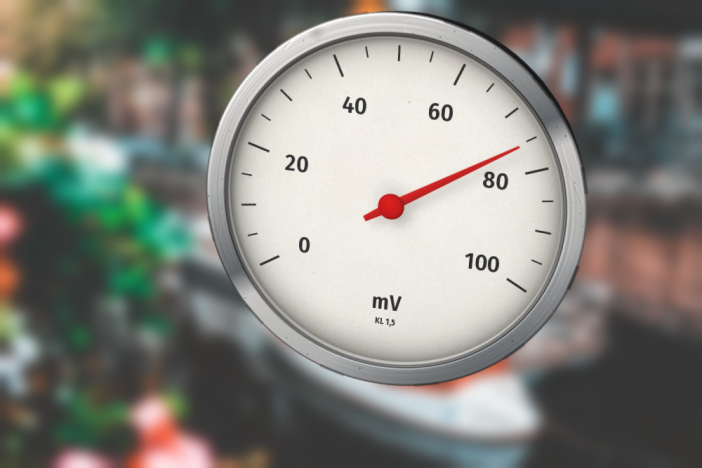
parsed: 75 mV
